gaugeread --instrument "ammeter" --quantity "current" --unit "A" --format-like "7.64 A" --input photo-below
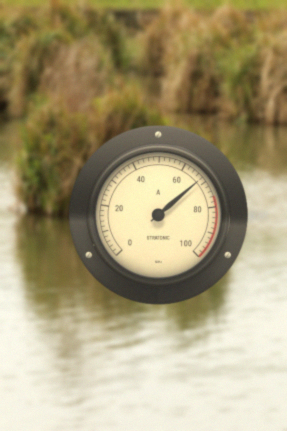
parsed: 68 A
